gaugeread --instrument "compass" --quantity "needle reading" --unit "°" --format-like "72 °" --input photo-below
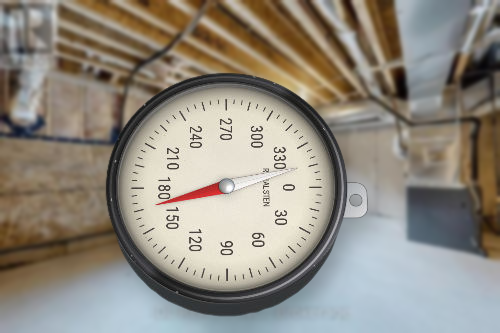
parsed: 165 °
